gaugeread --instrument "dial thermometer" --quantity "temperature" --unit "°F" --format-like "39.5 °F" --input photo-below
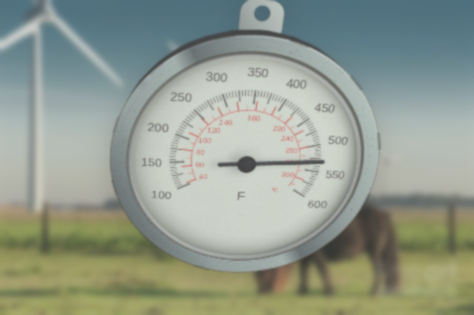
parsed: 525 °F
